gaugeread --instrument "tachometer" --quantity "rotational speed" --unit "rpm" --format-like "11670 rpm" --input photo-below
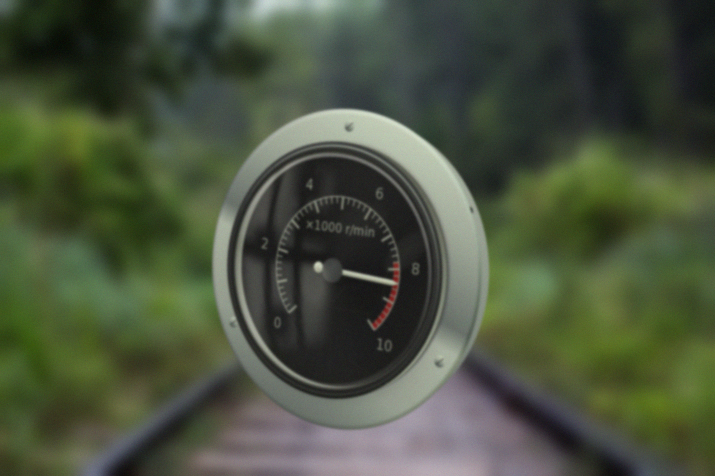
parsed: 8400 rpm
